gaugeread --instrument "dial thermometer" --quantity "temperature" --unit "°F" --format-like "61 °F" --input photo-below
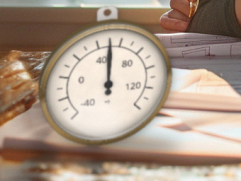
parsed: 50 °F
